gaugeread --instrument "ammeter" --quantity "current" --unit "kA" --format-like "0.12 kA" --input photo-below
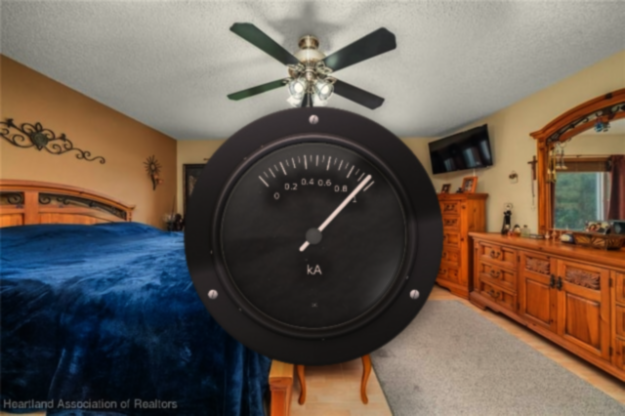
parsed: 0.95 kA
